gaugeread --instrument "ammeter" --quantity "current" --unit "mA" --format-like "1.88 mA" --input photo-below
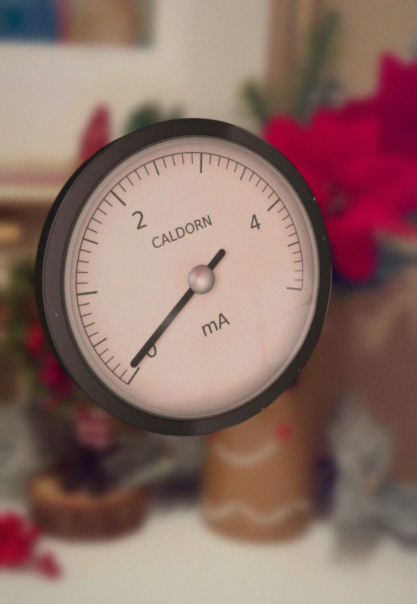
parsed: 0.1 mA
